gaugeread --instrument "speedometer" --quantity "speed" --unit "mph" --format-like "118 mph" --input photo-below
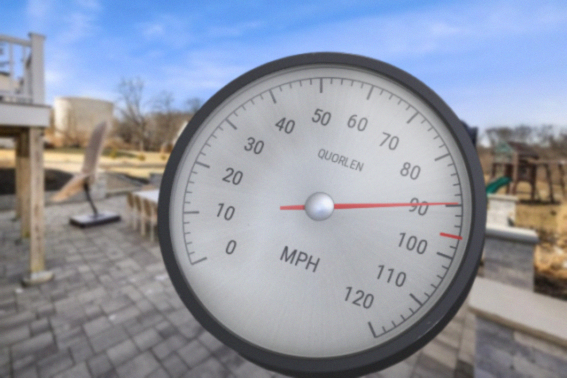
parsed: 90 mph
